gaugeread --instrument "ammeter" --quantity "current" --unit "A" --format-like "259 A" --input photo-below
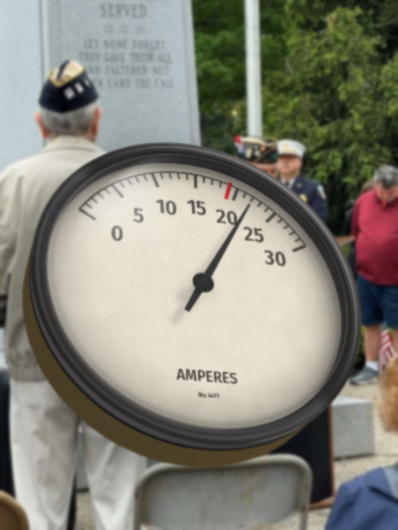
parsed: 22 A
